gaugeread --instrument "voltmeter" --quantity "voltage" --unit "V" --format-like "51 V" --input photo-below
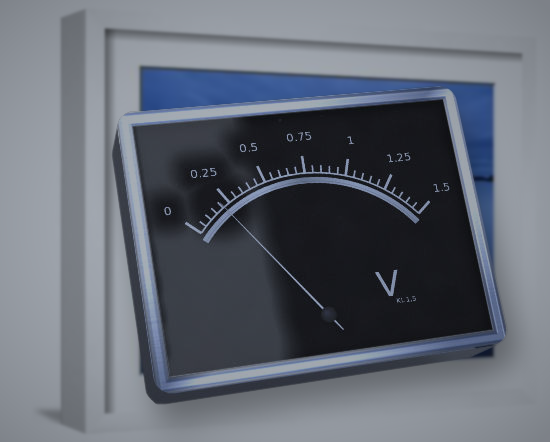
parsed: 0.2 V
